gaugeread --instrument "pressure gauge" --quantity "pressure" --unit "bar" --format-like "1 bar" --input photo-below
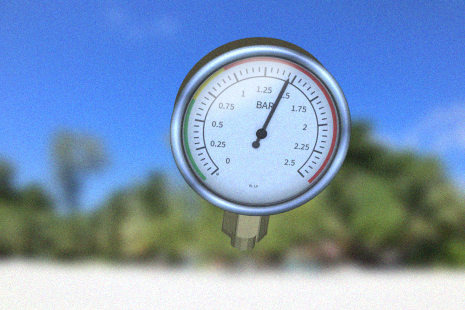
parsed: 1.45 bar
